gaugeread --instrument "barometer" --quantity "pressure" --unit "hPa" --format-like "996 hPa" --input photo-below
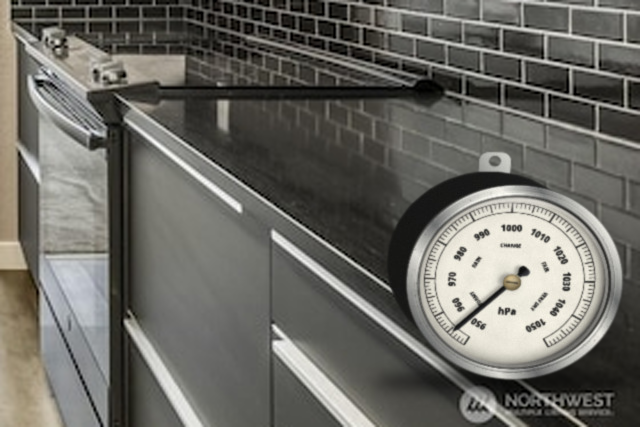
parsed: 955 hPa
